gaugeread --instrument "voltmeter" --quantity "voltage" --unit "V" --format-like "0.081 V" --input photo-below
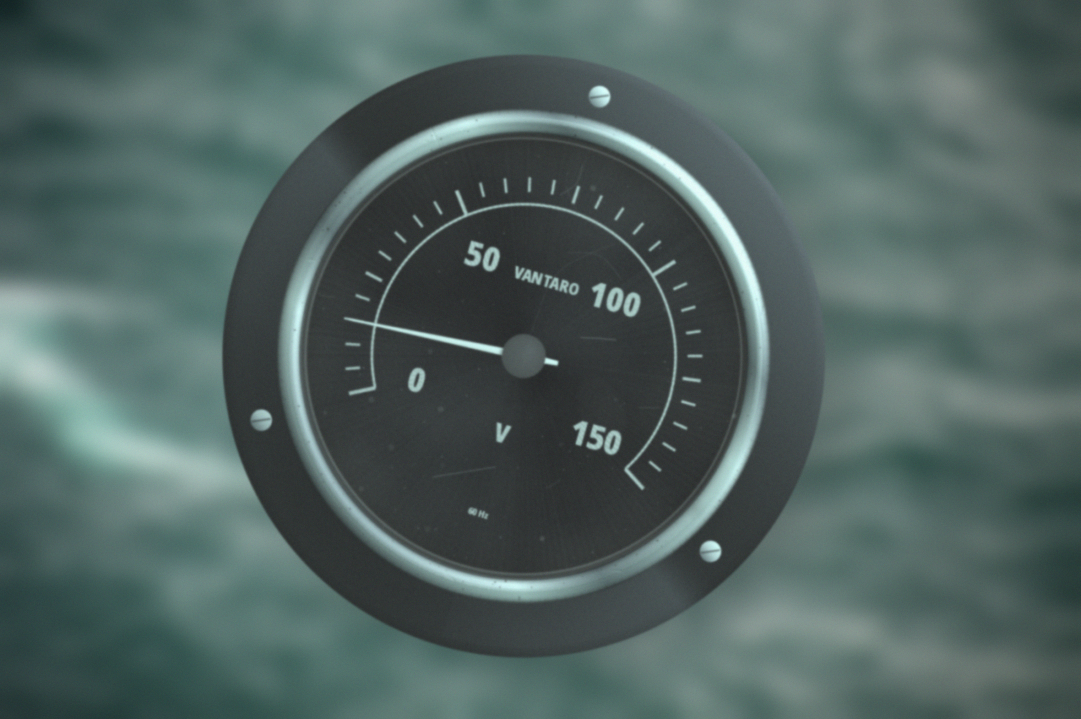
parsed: 15 V
